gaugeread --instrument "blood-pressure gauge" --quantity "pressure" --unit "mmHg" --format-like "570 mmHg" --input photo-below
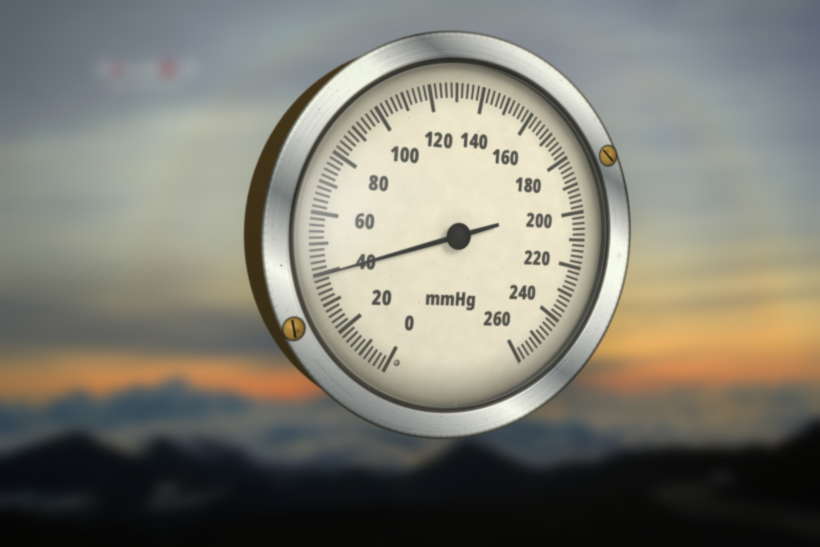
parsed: 40 mmHg
